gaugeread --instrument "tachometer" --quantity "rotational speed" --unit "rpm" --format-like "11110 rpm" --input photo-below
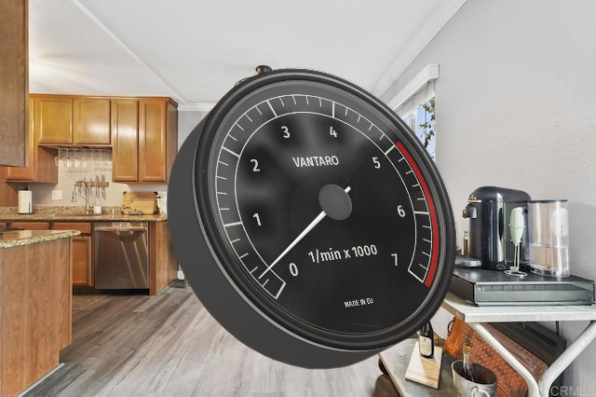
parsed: 300 rpm
